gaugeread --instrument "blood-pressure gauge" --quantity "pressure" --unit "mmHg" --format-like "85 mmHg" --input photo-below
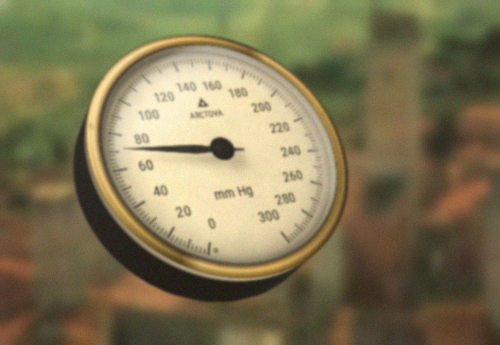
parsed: 70 mmHg
